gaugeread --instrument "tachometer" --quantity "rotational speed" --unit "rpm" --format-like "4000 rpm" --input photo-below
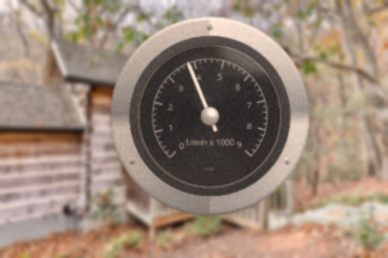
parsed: 3800 rpm
